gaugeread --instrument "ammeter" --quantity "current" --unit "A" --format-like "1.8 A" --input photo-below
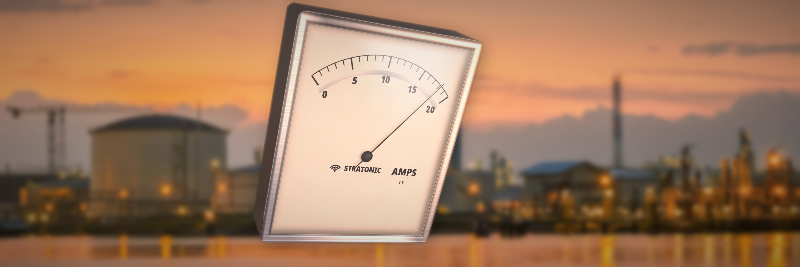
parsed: 18 A
